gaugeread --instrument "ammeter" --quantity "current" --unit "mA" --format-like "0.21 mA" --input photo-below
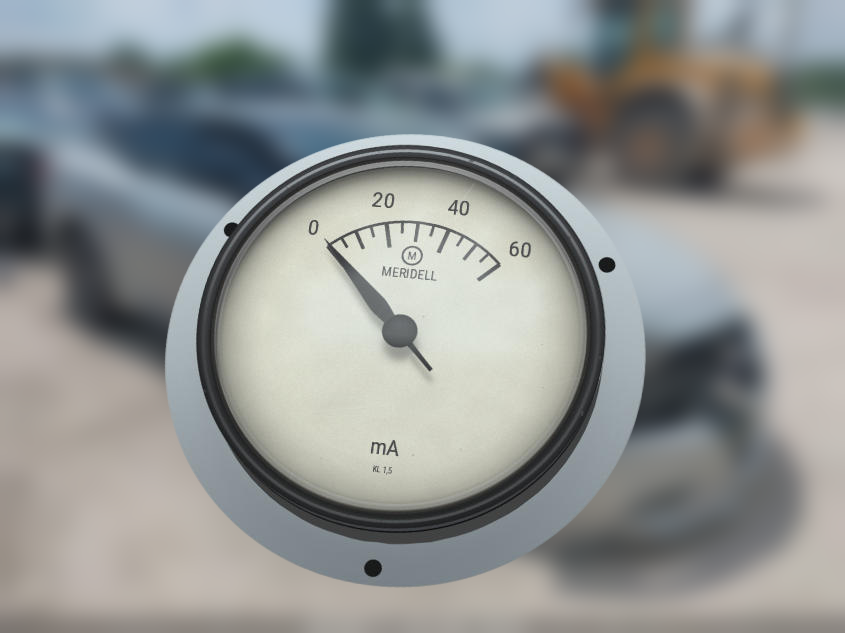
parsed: 0 mA
